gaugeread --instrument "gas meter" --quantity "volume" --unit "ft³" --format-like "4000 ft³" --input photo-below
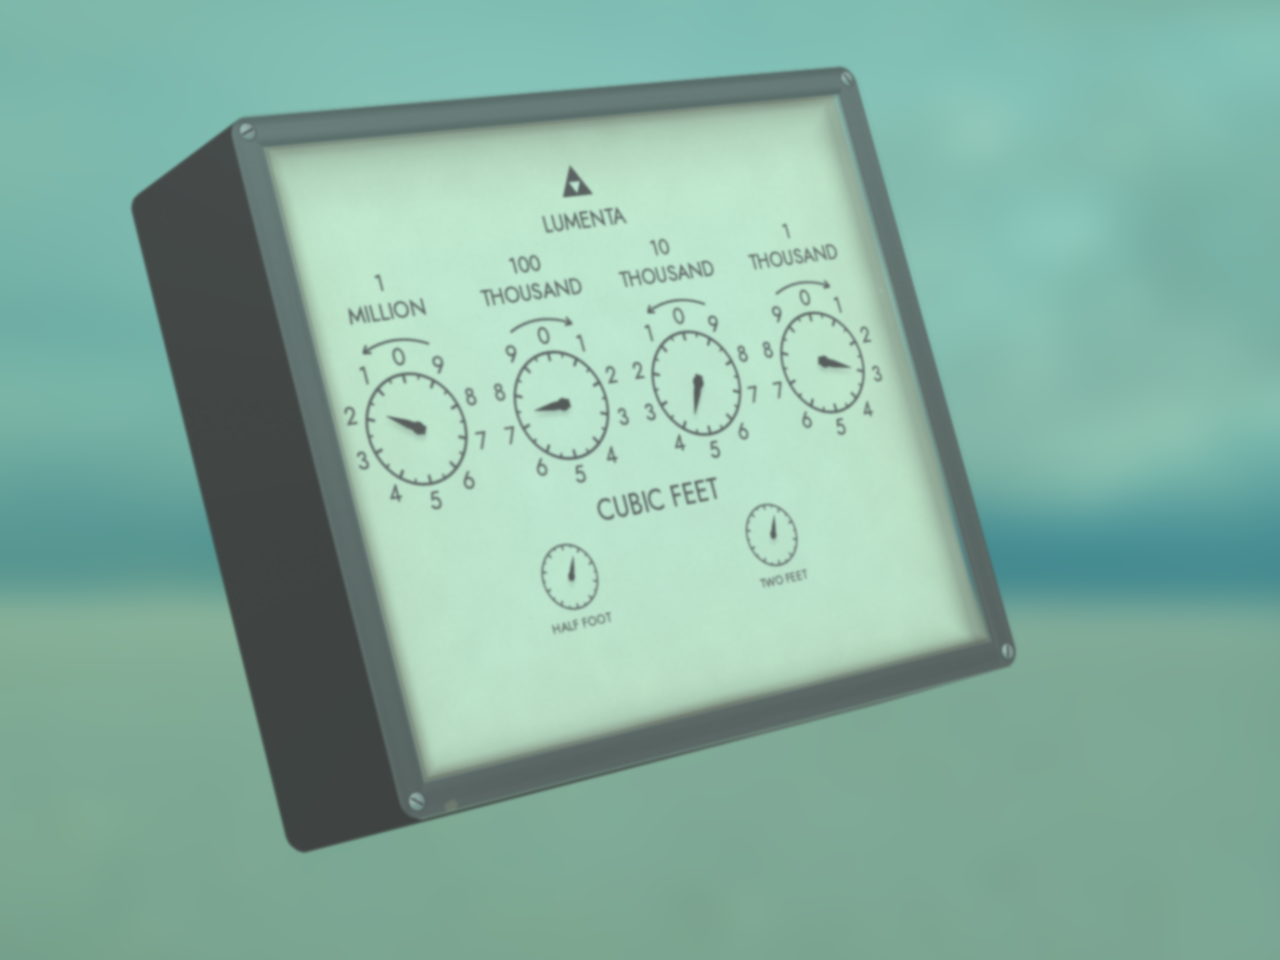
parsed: 174300 ft³
